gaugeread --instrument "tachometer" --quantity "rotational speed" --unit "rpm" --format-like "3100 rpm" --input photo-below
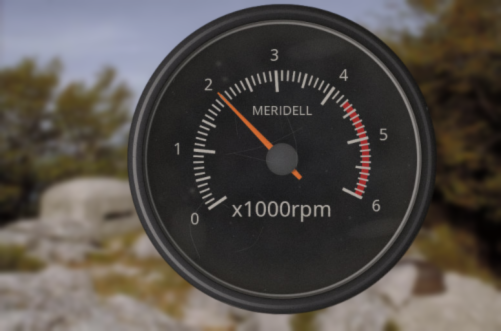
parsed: 2000 rpm
